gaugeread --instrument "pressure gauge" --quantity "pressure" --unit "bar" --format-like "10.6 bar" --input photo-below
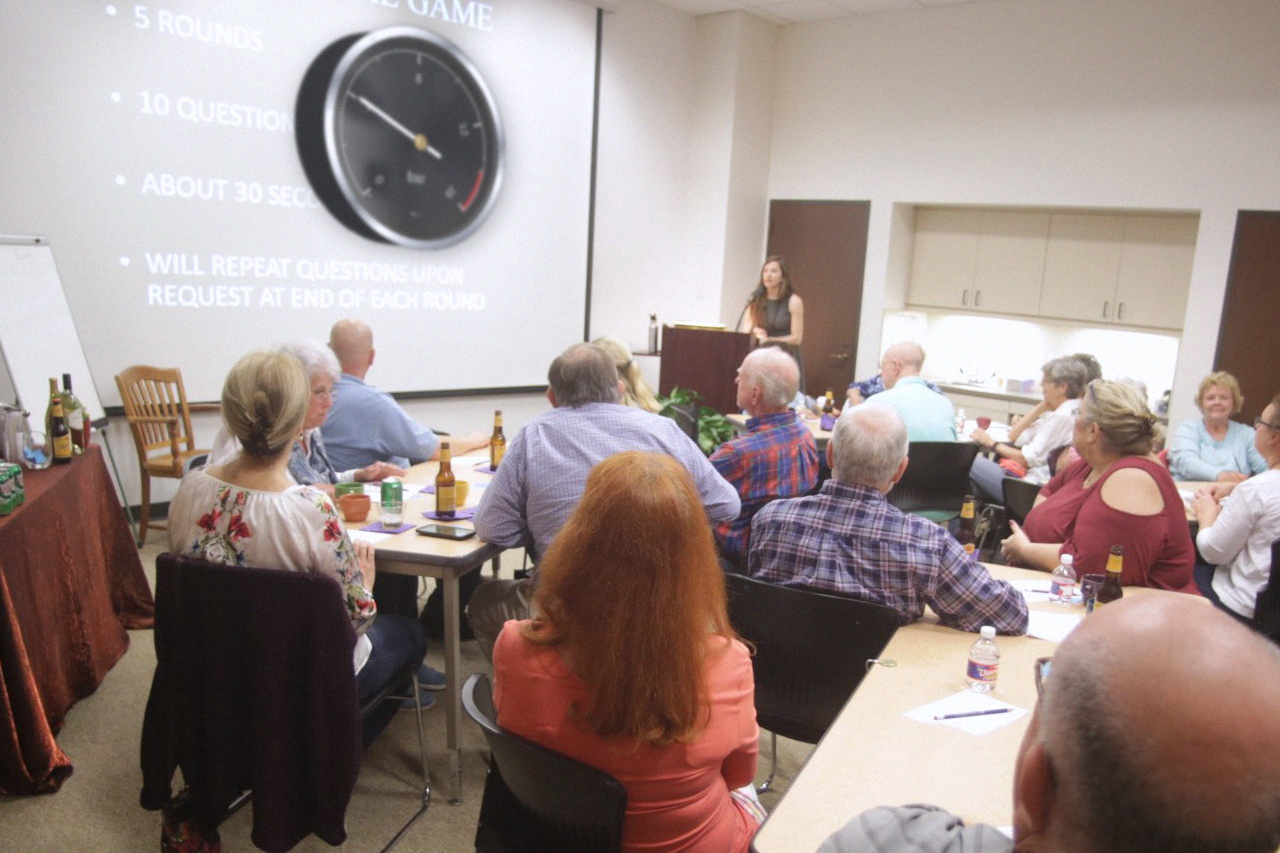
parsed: 4 bar
